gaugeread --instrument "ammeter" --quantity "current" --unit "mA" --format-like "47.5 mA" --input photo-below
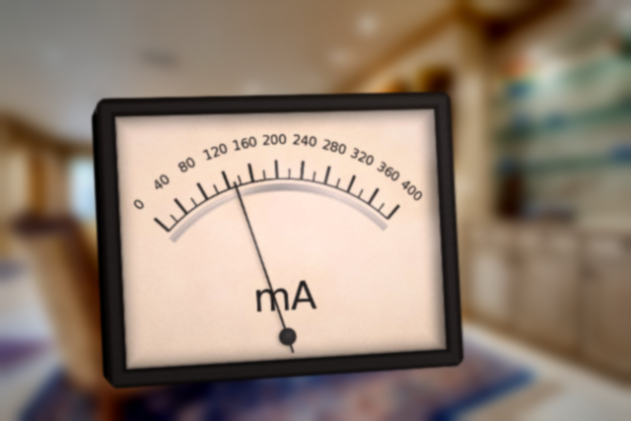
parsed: 130 mA
